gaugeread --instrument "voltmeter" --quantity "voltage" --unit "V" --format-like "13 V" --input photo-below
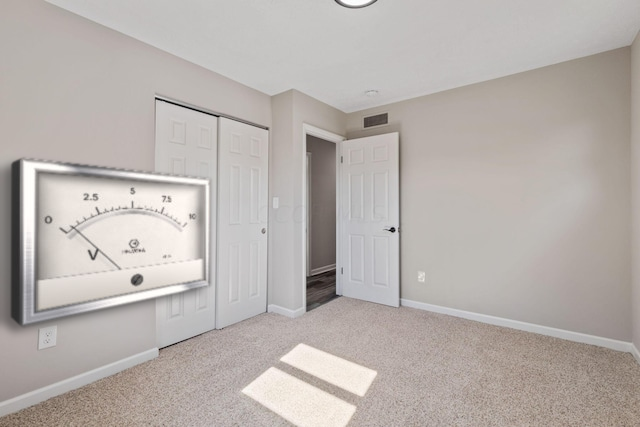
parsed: 0.5 V
